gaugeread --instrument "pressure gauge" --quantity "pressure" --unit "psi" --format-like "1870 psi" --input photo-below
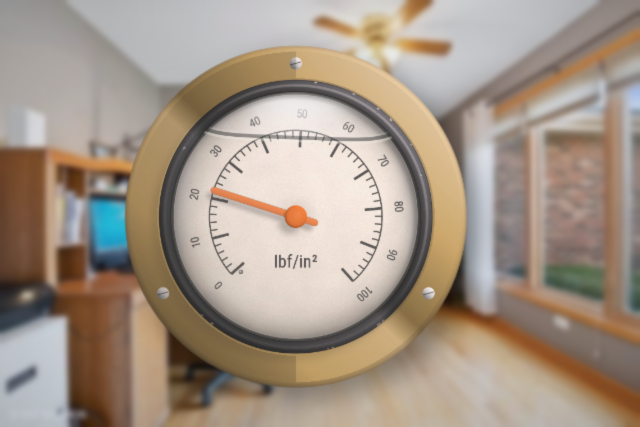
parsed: 22 psi
